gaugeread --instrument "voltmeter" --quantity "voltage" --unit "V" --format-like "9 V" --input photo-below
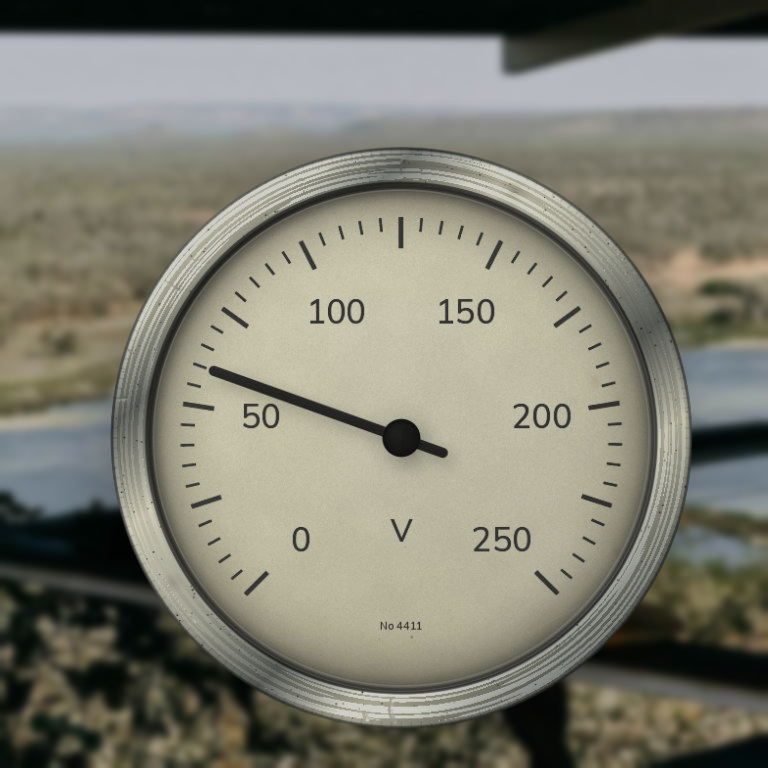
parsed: 60 V
